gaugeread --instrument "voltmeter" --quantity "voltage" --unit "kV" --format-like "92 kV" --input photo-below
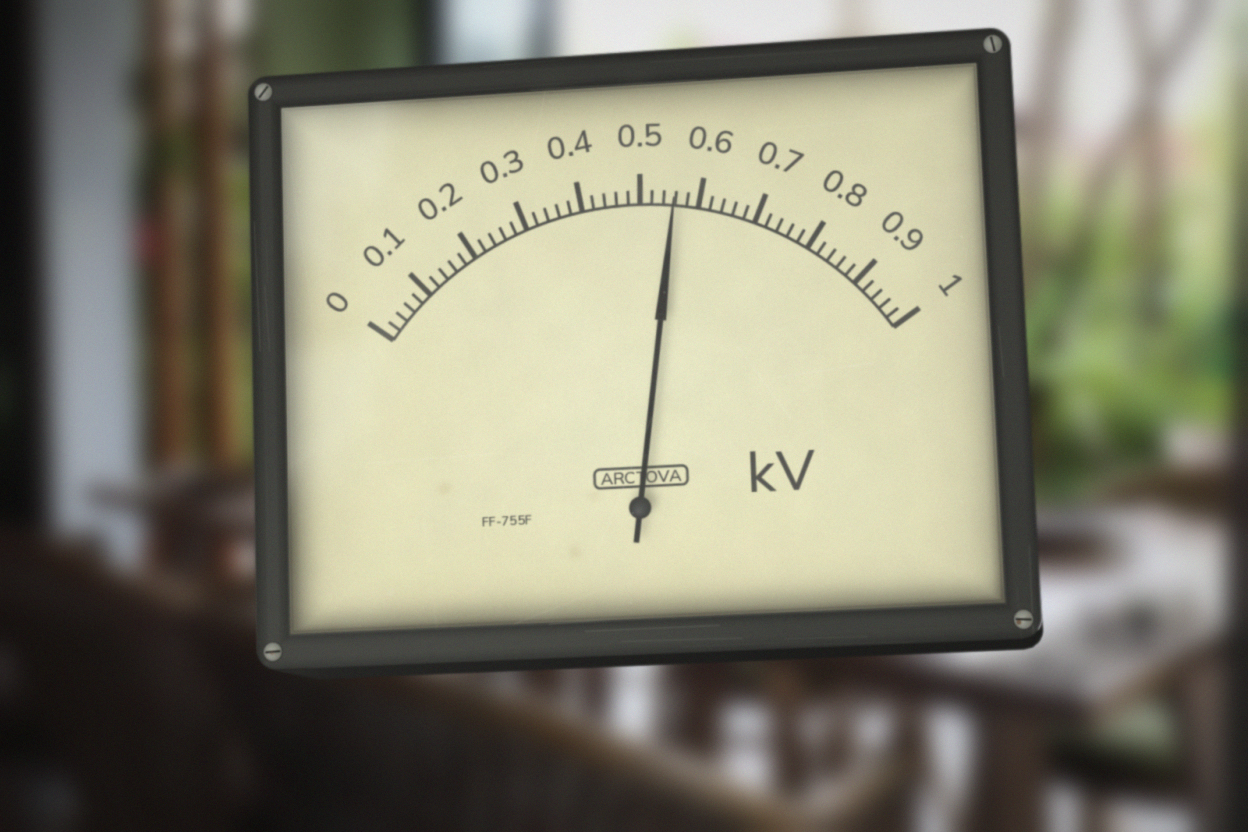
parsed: 0.56 kV
